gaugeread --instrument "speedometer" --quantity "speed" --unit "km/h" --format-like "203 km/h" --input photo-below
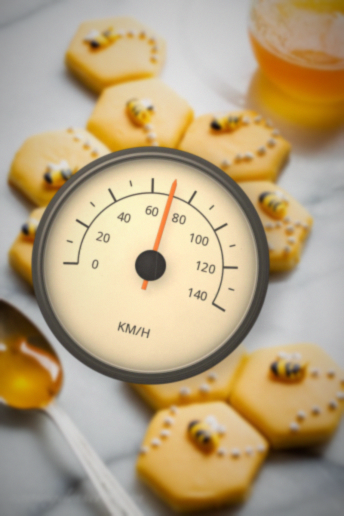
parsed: 70 km/h
